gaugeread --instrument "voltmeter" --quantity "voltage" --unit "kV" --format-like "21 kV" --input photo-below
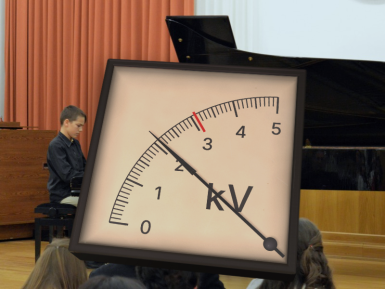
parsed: 2.1 kV
